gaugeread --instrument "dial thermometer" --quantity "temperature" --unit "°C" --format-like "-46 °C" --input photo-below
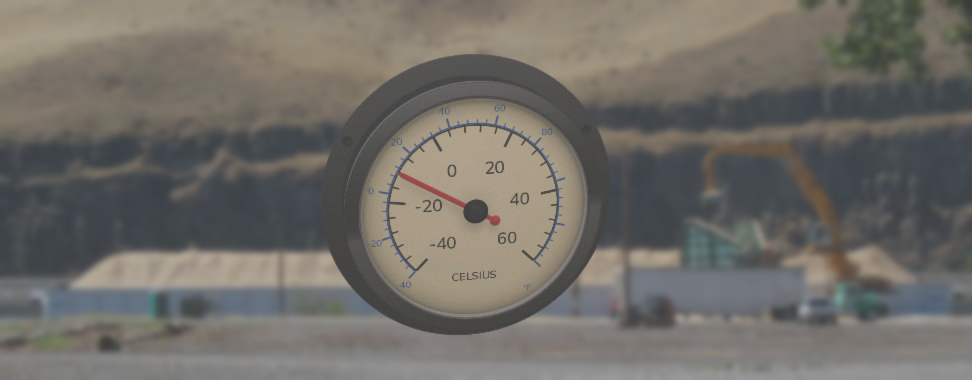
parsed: -12 °C
